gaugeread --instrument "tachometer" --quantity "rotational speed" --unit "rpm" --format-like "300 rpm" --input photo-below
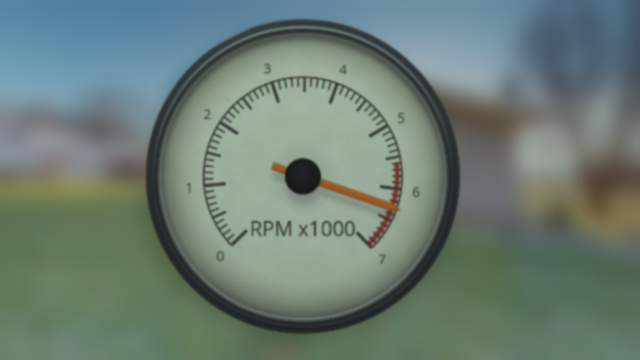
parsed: 6300 rpm
